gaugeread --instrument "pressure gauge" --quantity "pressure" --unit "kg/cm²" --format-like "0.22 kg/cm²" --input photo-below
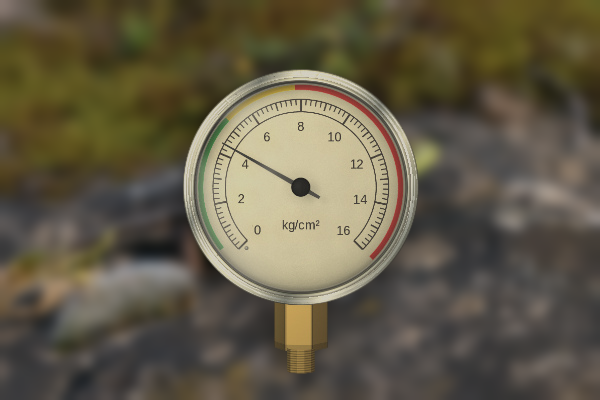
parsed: 4.4 kg/cm²
